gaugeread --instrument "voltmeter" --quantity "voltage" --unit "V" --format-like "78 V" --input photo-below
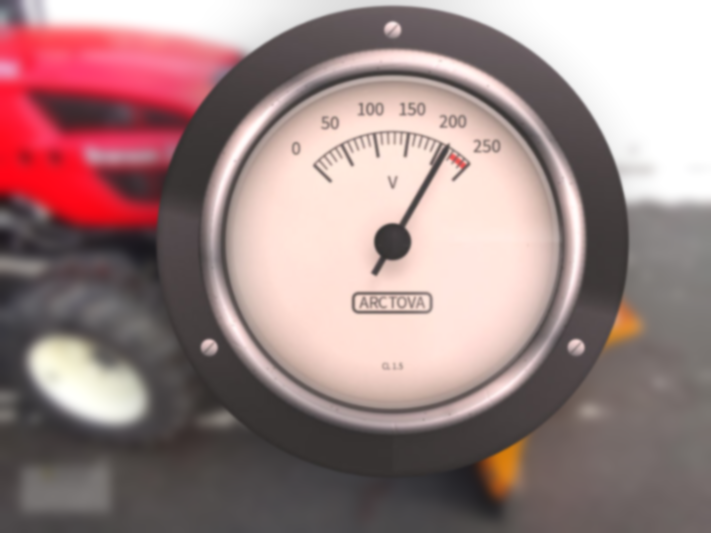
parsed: 210 V
